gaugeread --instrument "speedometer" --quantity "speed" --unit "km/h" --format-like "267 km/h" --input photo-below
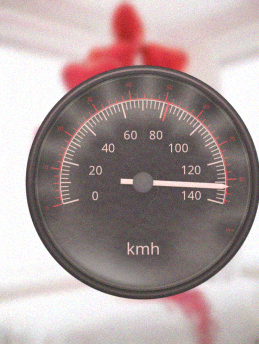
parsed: 132 km/h
